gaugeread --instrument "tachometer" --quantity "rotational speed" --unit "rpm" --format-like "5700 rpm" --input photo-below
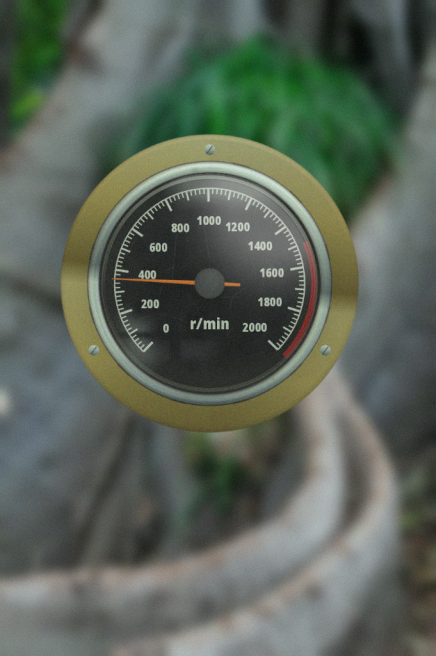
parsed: 360 rpm
